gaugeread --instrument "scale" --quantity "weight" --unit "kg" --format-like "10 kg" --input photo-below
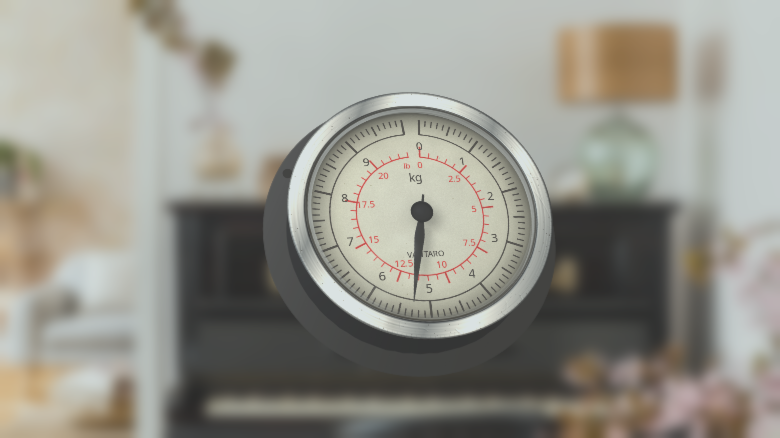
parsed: 5.3 kg
